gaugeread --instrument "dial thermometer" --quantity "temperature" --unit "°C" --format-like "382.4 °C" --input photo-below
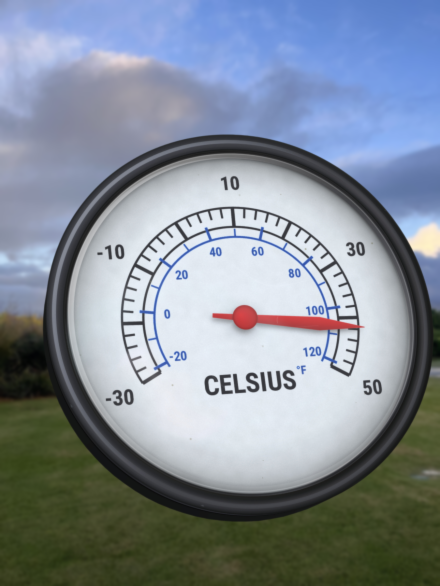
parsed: 42 °C
